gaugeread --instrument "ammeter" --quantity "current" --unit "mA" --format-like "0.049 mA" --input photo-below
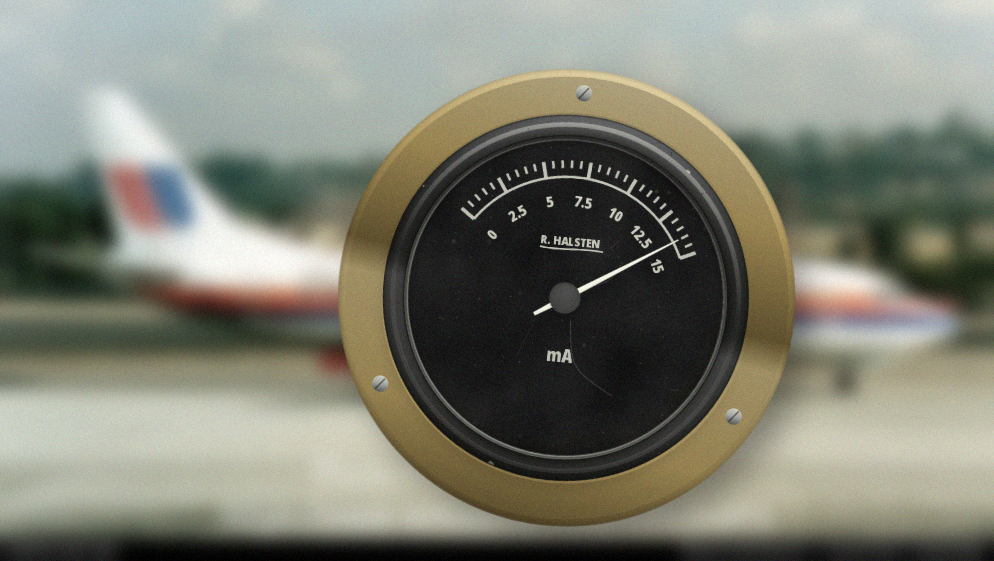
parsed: 14 mA
